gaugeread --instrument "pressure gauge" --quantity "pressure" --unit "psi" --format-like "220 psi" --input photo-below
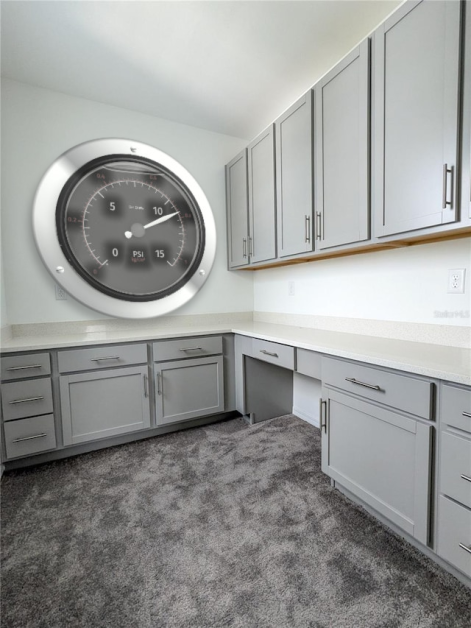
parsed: 11 psi
